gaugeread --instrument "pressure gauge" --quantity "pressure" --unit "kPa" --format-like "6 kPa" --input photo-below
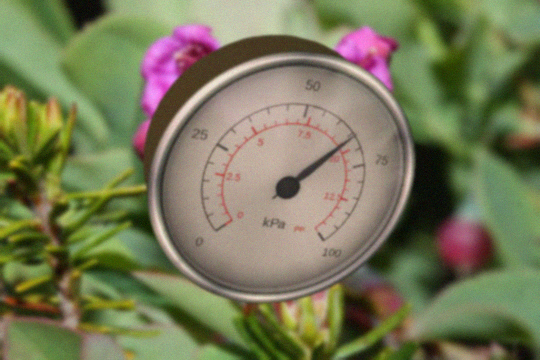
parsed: 65 kPa
